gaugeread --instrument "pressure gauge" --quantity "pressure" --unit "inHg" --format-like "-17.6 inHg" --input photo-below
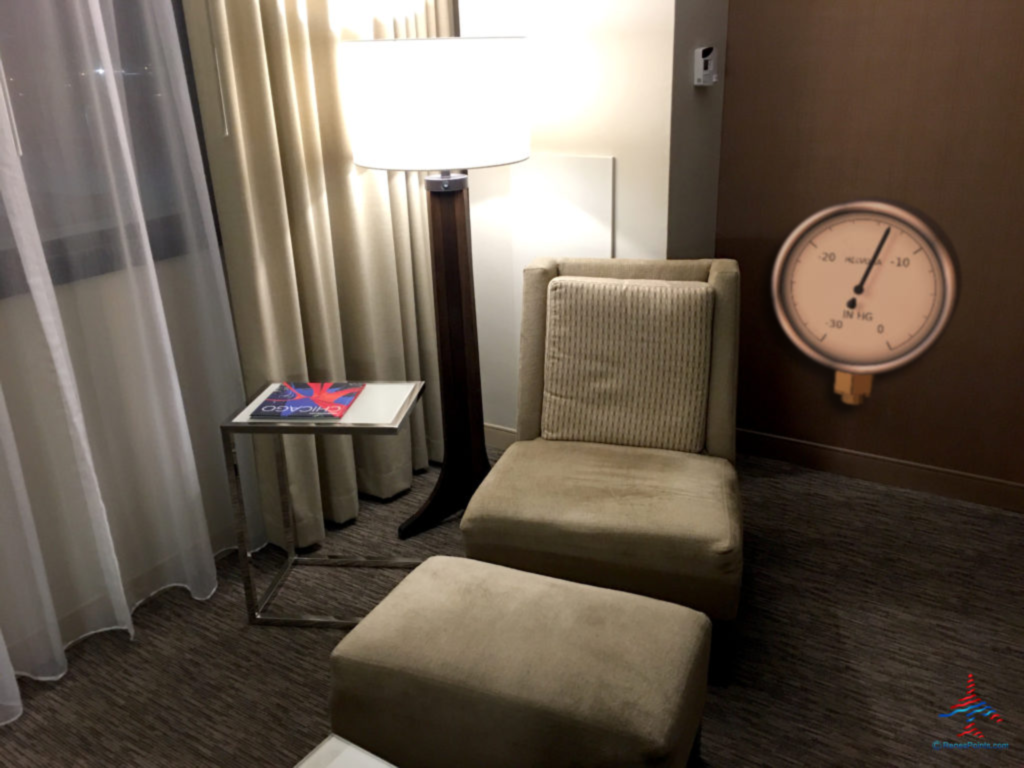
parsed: -13 inHg
